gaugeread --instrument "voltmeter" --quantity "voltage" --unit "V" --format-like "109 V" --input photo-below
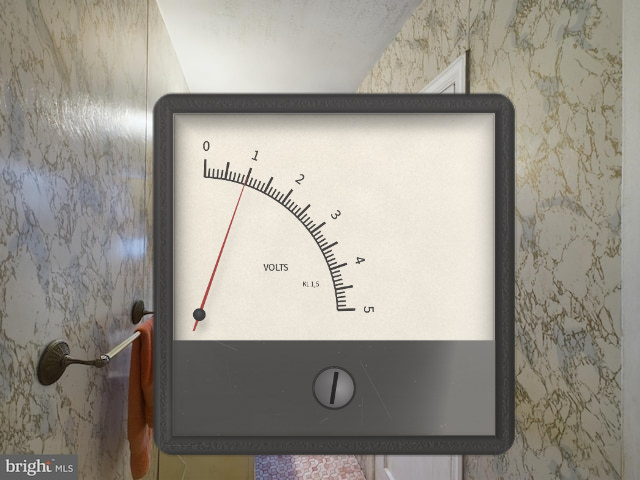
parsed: 1 V
